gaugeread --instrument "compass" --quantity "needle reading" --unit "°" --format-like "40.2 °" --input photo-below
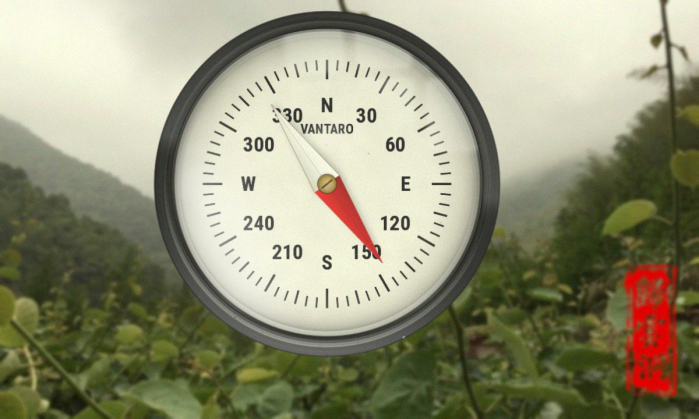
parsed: 145 °
